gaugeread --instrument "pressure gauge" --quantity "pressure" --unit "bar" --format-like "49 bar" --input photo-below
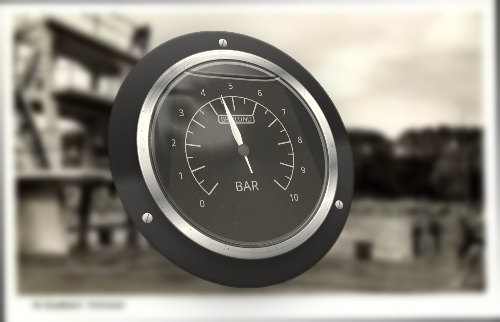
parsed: 4.5 bar
